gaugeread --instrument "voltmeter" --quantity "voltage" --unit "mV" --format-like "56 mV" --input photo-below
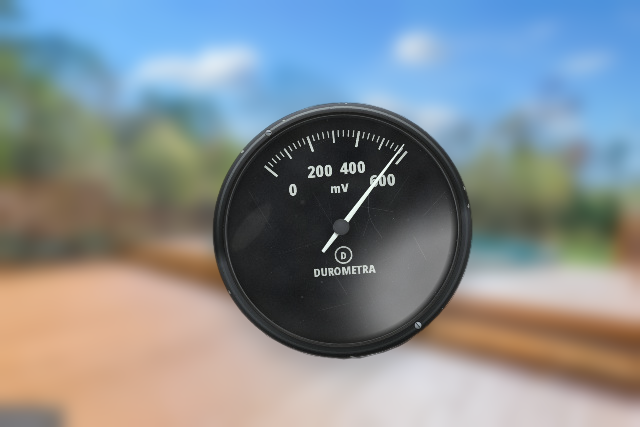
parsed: 580 mV
